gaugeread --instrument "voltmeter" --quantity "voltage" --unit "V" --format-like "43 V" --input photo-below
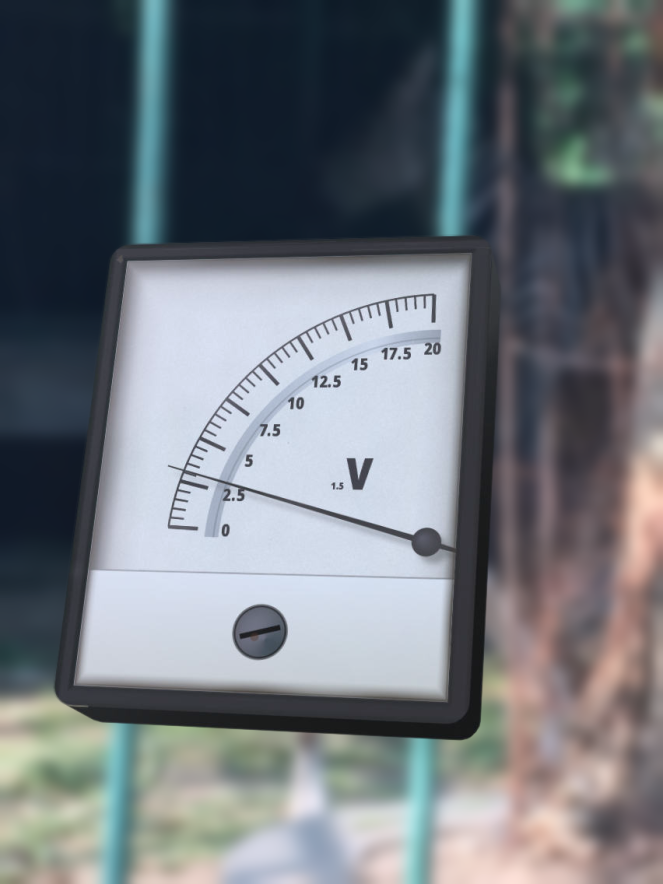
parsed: 3 V
